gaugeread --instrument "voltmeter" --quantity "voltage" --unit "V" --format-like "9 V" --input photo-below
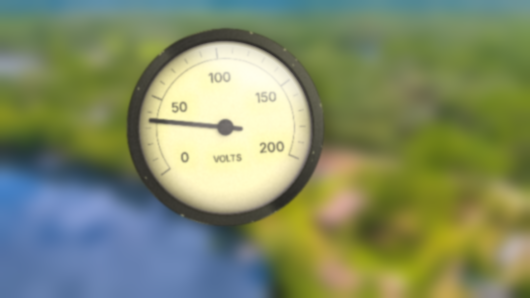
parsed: 35 V
